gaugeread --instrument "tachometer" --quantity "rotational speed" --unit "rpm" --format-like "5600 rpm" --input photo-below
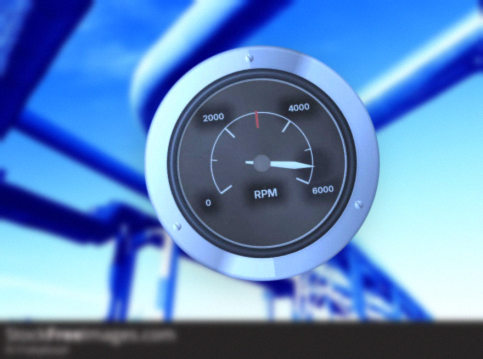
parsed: 5500 rpm
